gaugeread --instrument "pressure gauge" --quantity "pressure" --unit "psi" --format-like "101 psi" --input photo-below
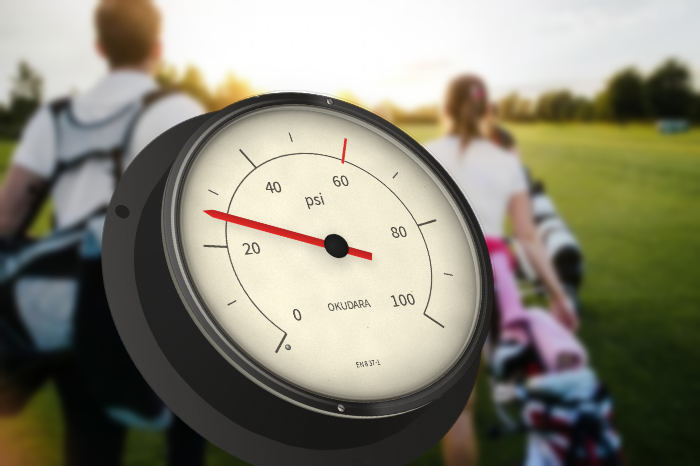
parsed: 25 psi
